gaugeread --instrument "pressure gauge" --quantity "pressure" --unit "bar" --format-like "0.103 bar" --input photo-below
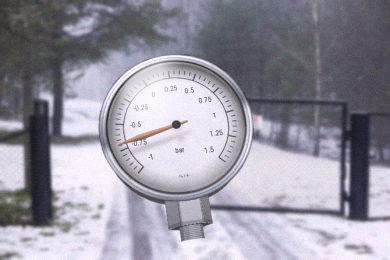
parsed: -0.7 bar
